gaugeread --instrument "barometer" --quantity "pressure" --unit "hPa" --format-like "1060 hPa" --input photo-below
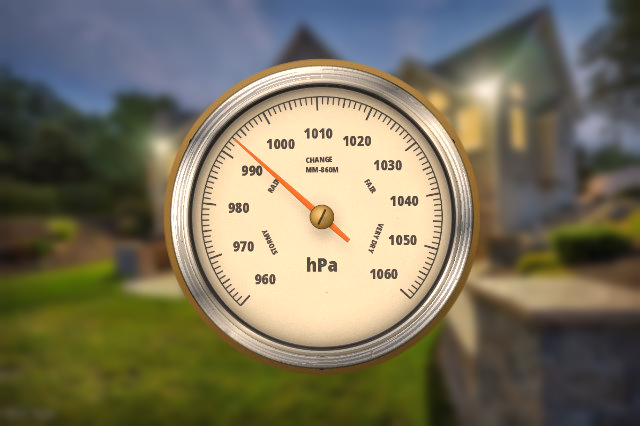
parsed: 993 hPa
